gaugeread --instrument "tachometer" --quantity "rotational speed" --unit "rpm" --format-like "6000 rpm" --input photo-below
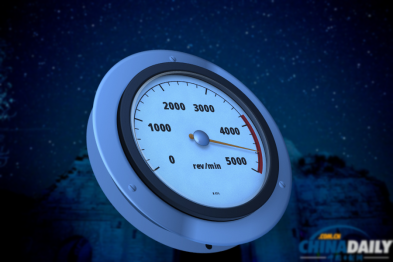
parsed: 4600 rpm
